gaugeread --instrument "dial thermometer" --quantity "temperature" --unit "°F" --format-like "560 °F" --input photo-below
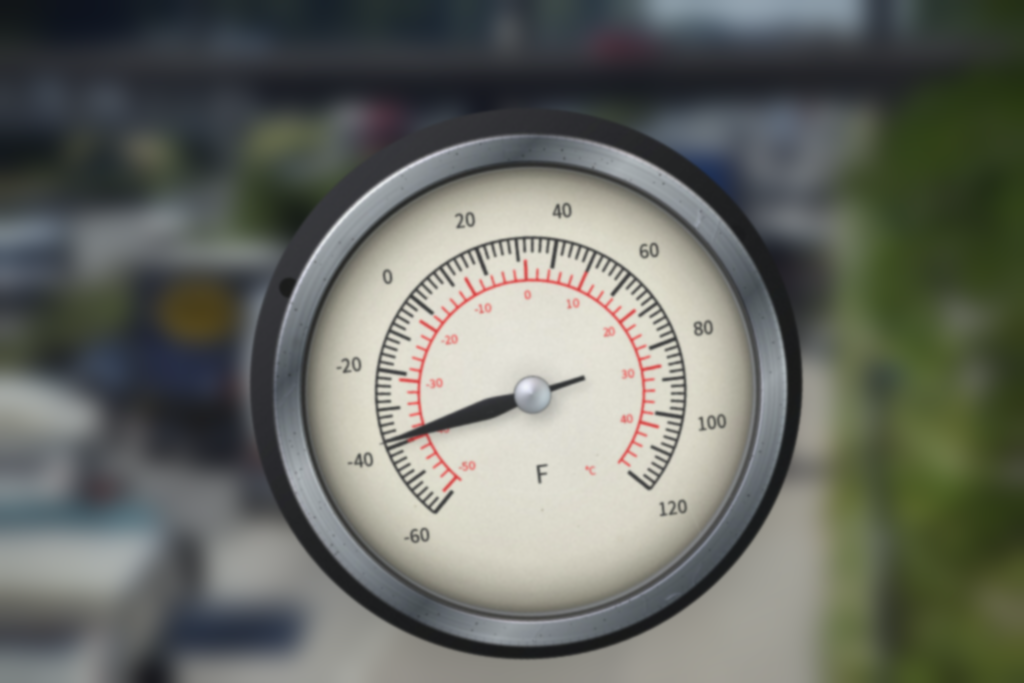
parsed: -38 °F
